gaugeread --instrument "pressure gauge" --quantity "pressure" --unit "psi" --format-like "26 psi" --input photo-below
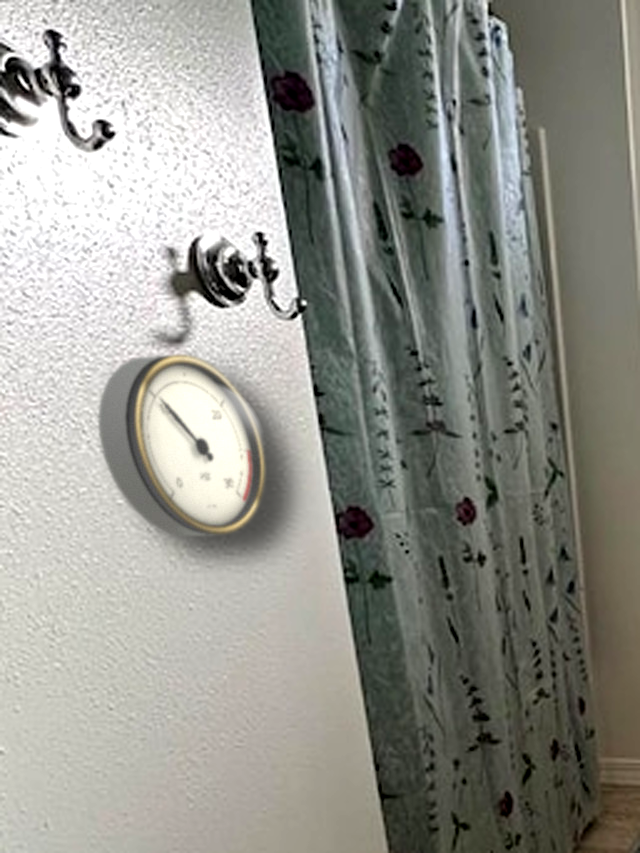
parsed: 10 psi
